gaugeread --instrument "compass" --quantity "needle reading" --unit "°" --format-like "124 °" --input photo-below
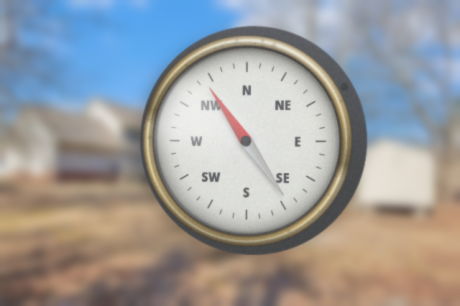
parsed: 325 °
